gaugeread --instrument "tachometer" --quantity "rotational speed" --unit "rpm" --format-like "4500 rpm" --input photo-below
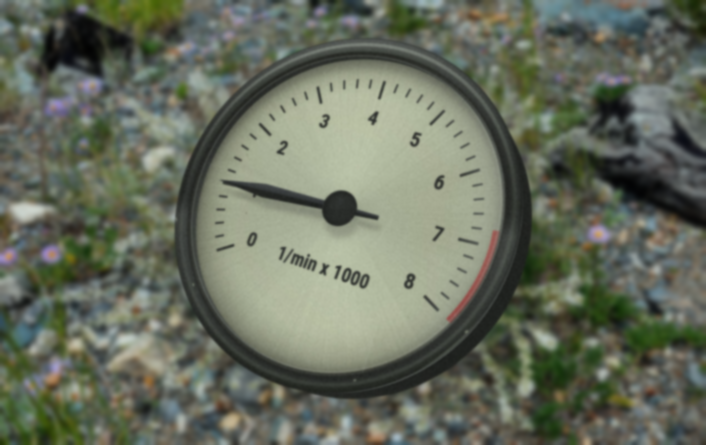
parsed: 1000 rpm
